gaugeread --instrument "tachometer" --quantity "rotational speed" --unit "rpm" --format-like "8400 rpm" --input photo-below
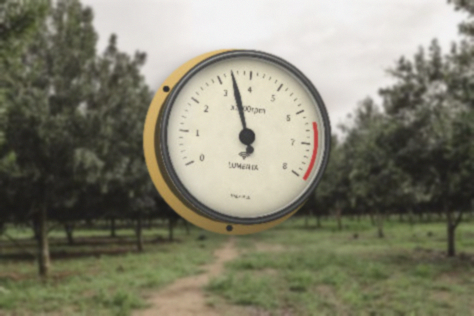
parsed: 3400 rpm
